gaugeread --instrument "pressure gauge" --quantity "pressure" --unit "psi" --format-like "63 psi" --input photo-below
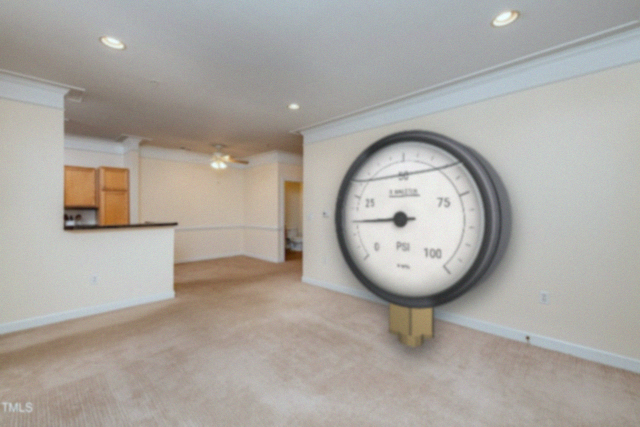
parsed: 15 psi
